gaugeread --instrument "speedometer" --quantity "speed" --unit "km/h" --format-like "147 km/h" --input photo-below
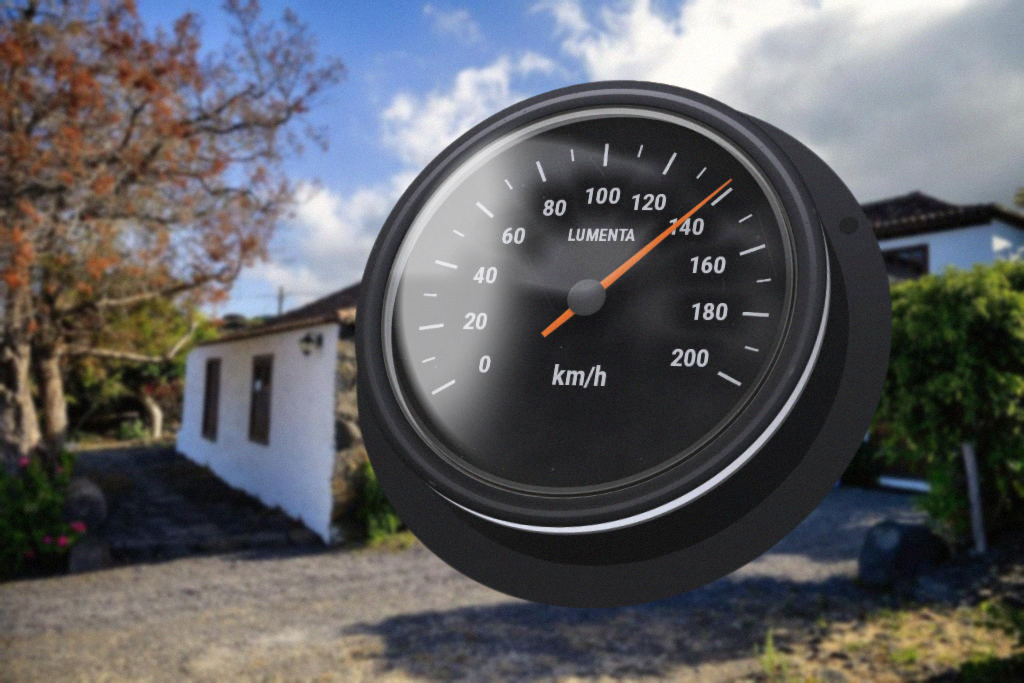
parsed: 140 km/h
